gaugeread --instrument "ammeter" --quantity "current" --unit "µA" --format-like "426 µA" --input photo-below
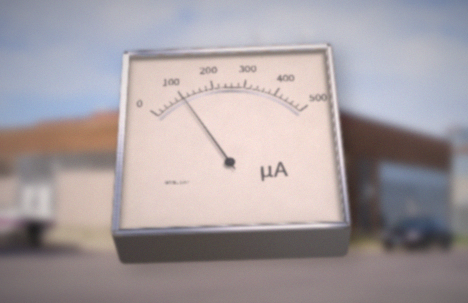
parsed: 100 µA
